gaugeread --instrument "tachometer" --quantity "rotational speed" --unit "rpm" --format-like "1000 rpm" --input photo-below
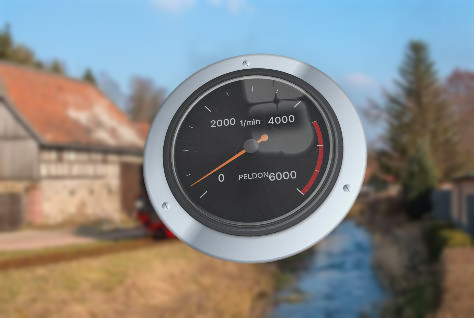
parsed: 250 rpm
